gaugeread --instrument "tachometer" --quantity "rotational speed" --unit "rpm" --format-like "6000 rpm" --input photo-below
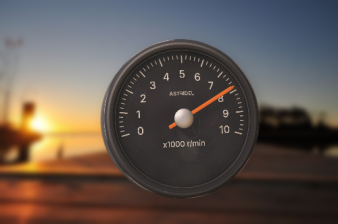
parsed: 7800 rpm
